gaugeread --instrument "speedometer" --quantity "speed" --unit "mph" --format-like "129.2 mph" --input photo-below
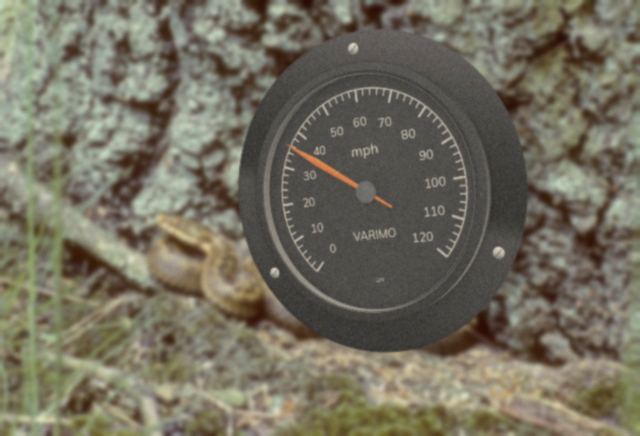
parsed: 36 mph
